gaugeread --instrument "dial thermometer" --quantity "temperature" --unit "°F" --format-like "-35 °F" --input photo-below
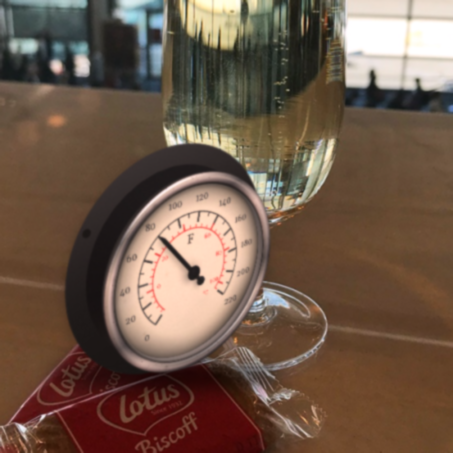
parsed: 80 °F
